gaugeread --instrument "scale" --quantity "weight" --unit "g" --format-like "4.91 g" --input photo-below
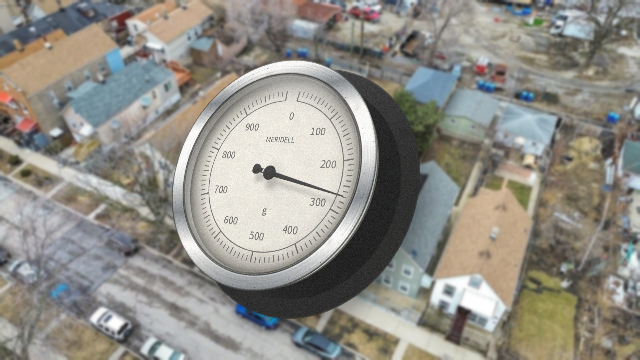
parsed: 270 g
